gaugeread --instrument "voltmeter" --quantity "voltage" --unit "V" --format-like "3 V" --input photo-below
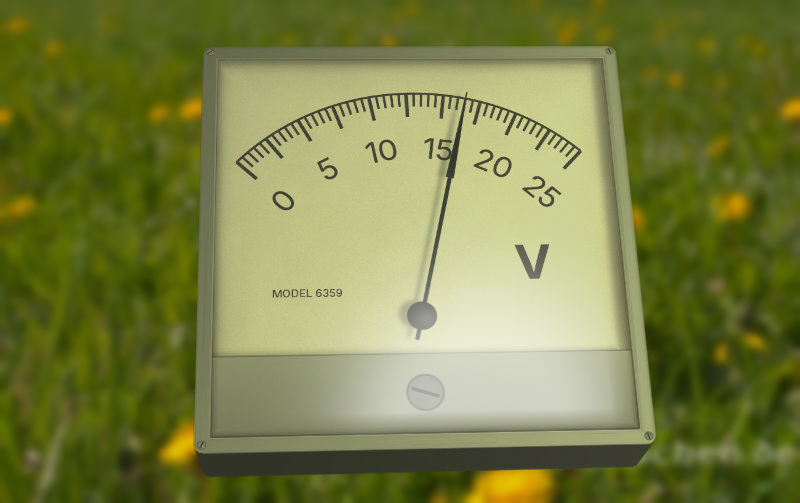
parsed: 16.5 V
